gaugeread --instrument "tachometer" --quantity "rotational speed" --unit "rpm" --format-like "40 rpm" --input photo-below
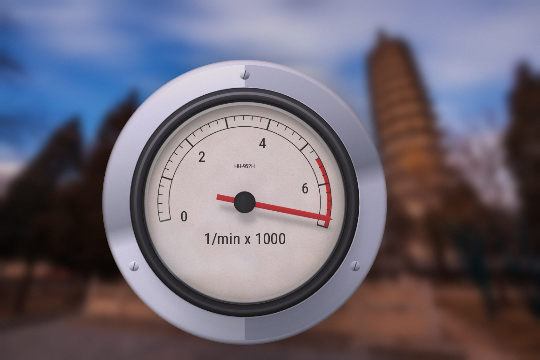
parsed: 6800 rpm
